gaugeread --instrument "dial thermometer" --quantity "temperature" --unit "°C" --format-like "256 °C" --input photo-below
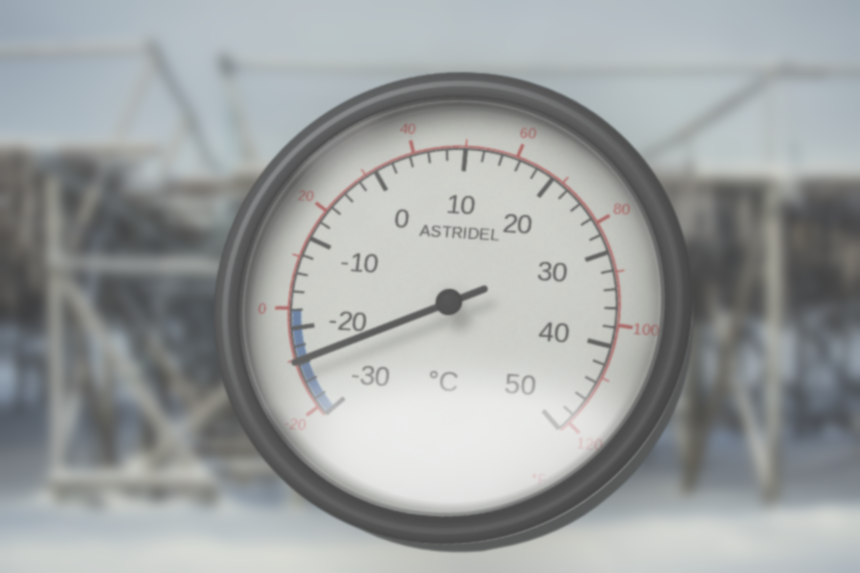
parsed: -24 °C
